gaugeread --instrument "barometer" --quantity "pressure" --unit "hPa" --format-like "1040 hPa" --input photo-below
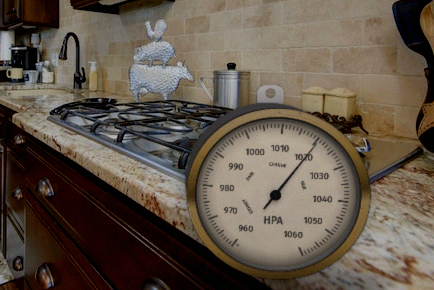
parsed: 1020 hPa
